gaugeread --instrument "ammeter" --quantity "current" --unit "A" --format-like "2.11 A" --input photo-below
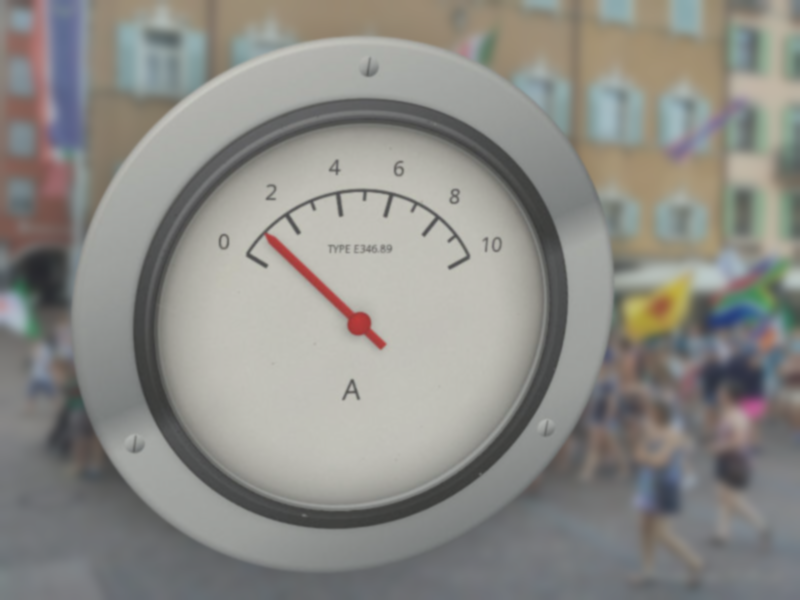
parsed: 1 A
